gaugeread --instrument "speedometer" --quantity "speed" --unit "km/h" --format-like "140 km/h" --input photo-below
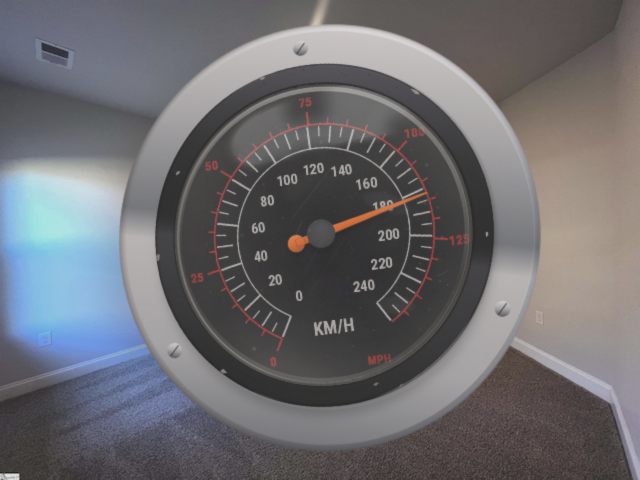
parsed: 182.5 km/h
